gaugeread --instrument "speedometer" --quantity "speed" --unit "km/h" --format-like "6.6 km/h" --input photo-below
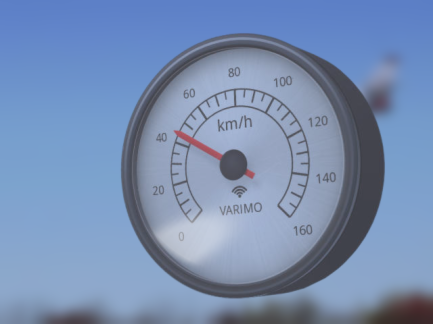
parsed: 45 km/h
